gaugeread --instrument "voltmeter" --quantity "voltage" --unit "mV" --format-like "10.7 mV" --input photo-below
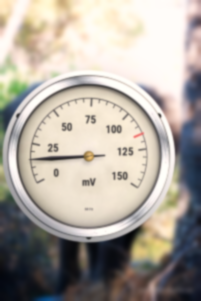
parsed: 15 mV
